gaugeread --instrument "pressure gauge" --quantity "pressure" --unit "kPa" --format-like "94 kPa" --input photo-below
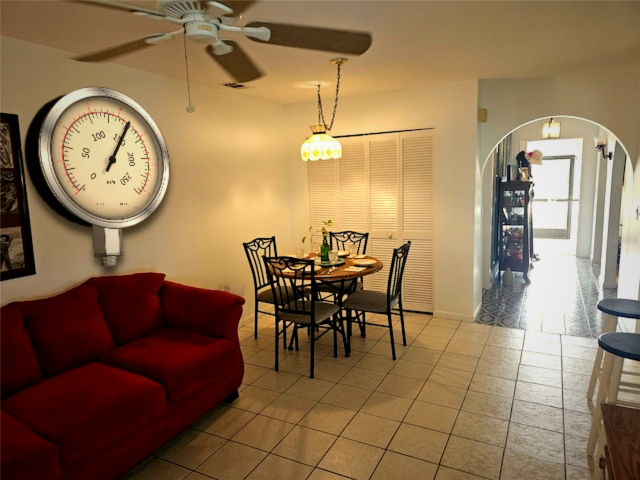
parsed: 150 kPa
